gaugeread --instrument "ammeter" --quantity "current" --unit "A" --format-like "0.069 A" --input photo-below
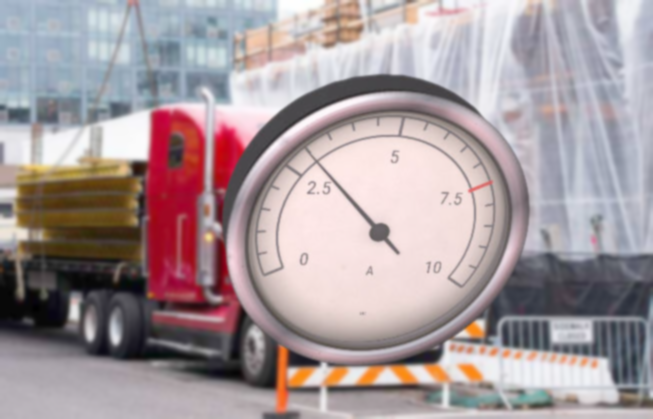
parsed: 3 A
